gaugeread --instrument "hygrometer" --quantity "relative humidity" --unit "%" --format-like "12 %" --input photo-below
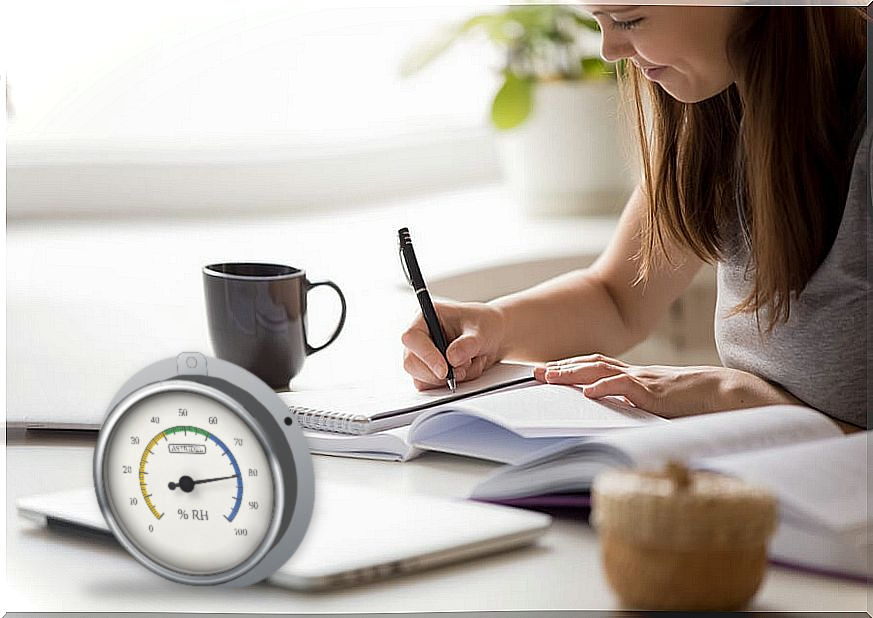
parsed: 80 %
